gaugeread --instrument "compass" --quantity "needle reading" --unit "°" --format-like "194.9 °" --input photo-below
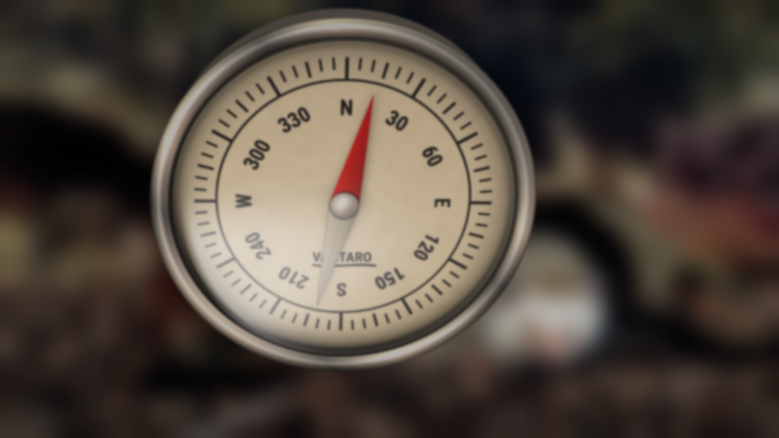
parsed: 12.5 °
